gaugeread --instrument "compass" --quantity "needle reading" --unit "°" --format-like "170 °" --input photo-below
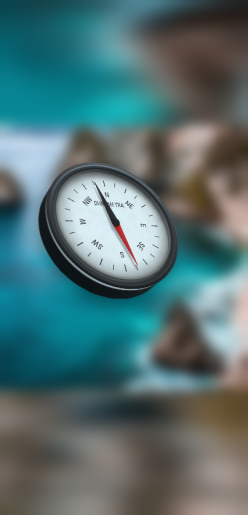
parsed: 165 °
